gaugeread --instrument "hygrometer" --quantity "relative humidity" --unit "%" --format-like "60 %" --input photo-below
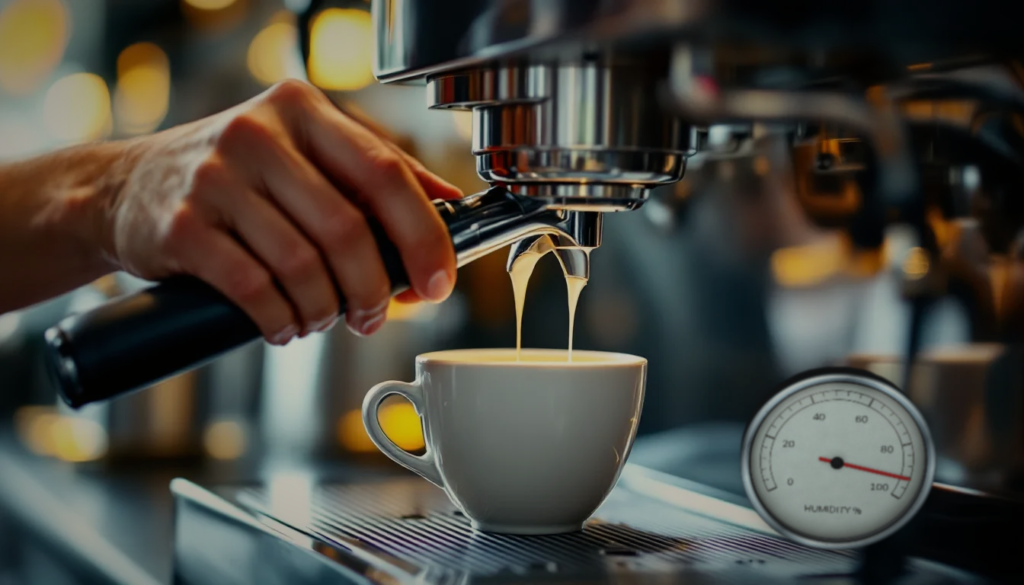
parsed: 92 %
